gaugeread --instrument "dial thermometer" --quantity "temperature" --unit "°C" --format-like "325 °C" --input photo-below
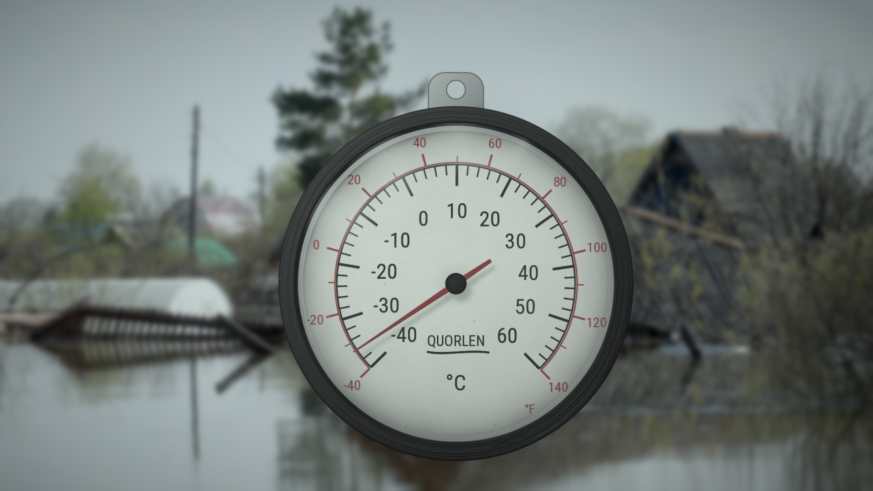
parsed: -36 °C
